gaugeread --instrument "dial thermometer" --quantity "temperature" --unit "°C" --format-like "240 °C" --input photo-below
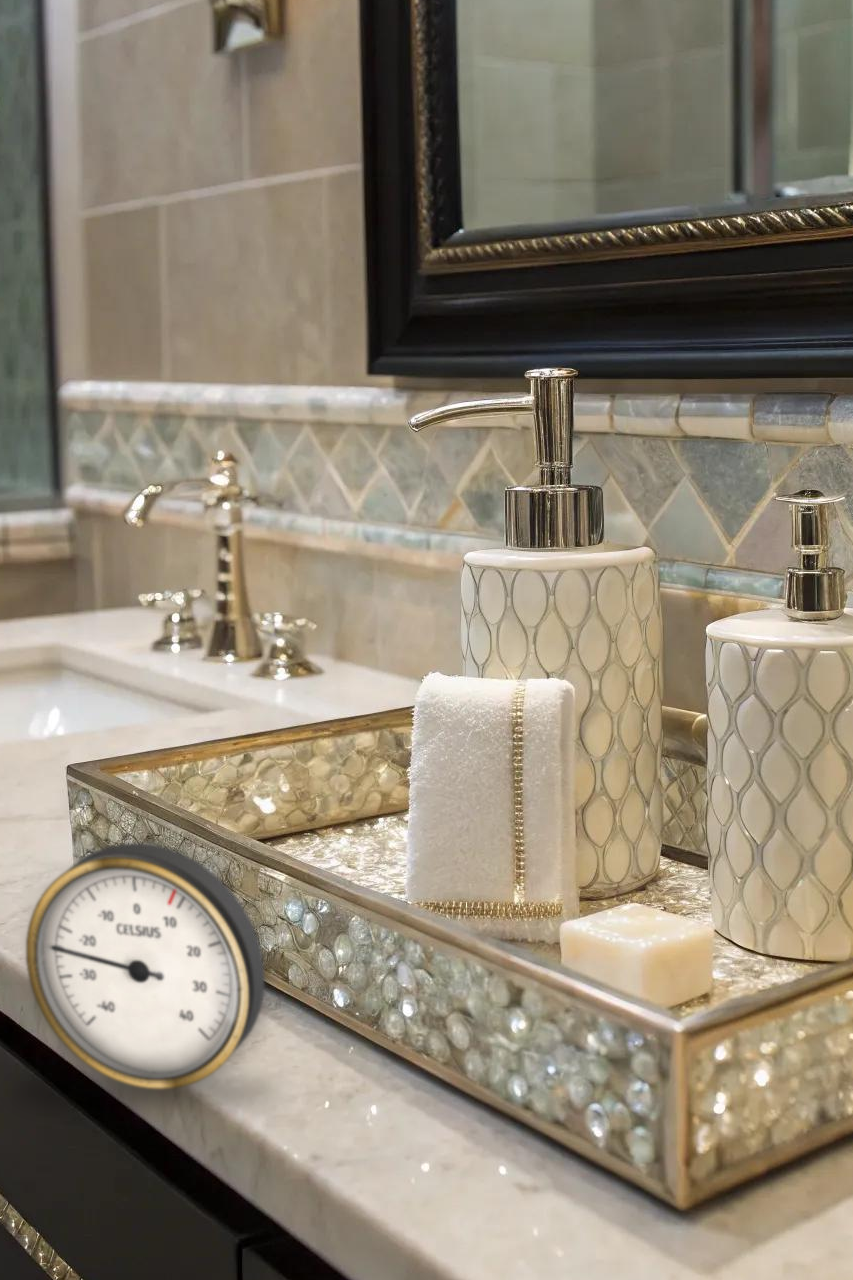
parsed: -24 °C
